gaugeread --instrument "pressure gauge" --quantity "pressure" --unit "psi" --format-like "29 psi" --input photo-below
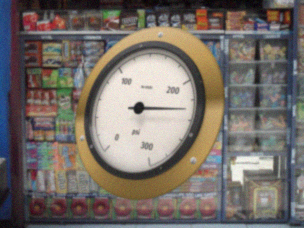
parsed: 230 psi
